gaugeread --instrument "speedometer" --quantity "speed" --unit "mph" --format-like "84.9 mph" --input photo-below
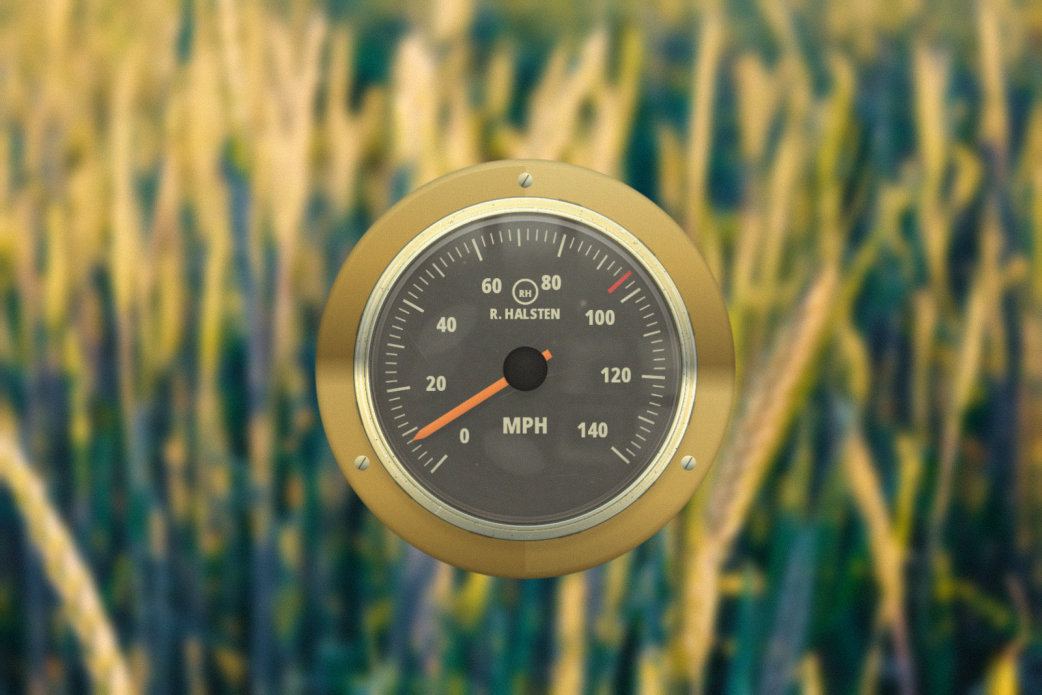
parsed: 8 mph
